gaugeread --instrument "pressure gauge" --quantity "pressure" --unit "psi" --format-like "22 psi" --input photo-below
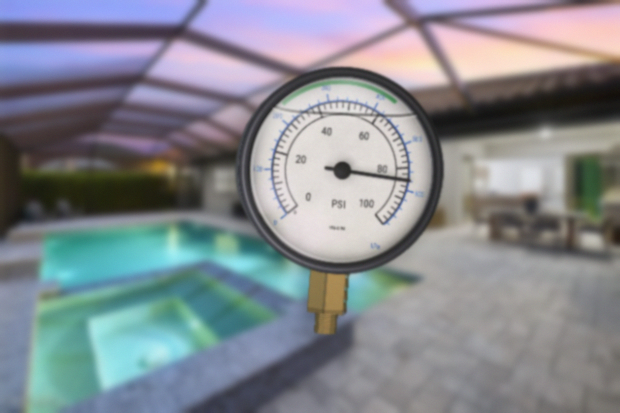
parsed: 84 psi
